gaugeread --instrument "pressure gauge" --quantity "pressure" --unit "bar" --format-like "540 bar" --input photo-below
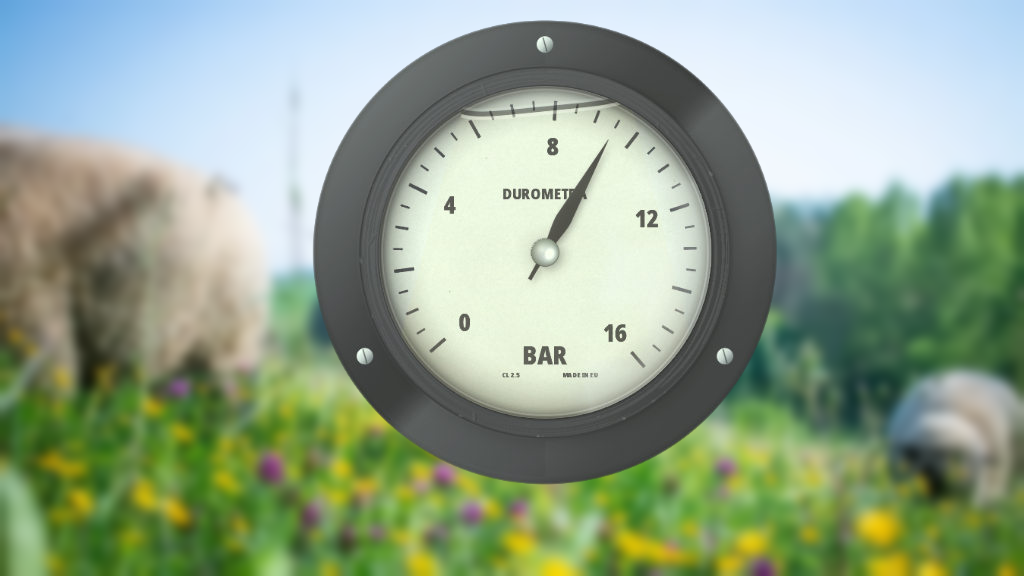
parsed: 9.5 bar
